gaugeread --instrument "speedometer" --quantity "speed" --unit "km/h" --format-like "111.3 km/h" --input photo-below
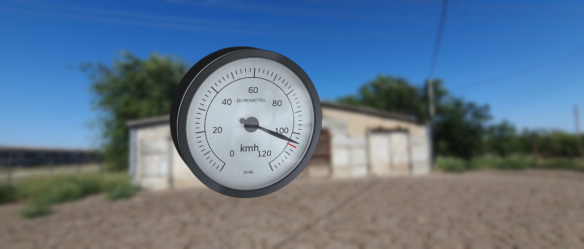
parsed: 104 km/h
